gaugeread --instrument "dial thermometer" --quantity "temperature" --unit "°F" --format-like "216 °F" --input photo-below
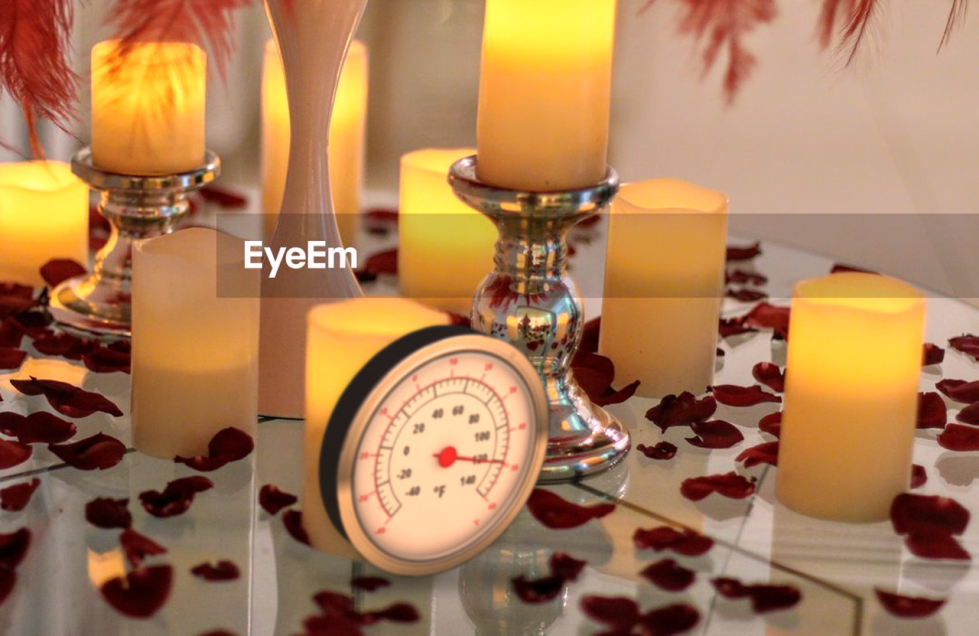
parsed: 120 °F
